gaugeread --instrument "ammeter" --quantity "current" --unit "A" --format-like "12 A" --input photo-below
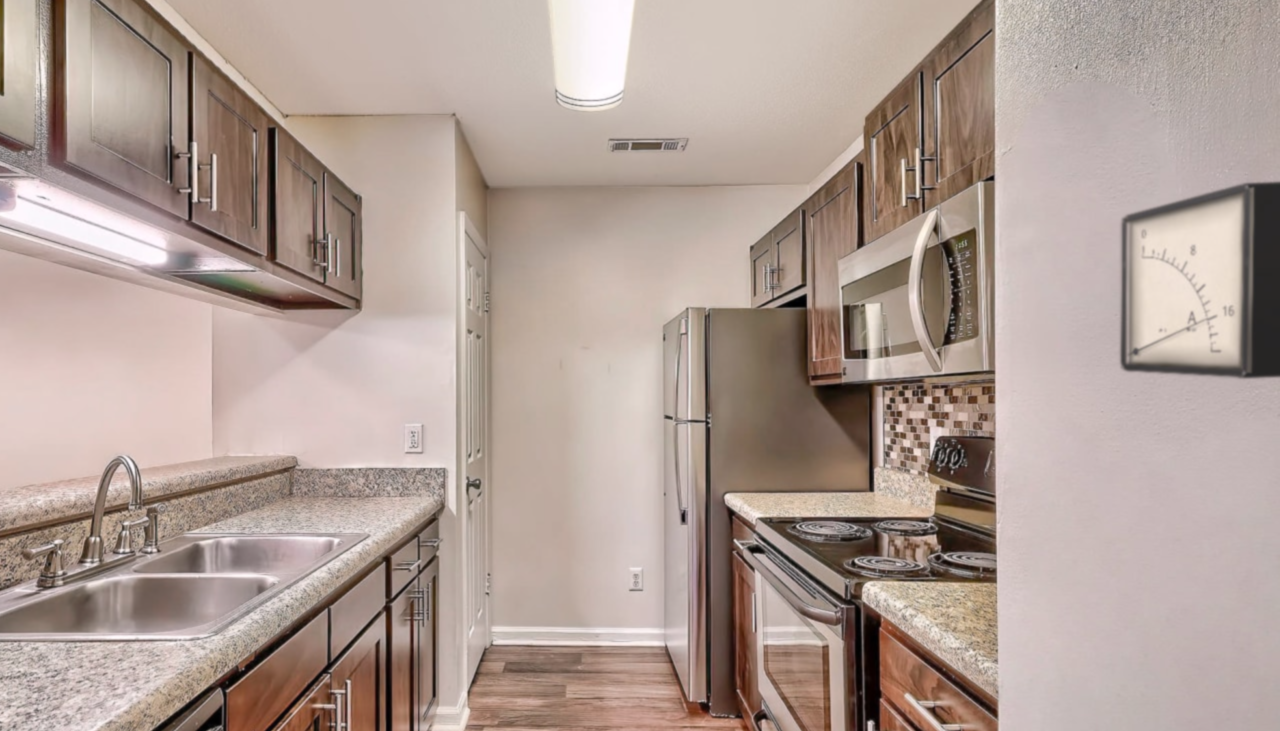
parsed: 16 A
